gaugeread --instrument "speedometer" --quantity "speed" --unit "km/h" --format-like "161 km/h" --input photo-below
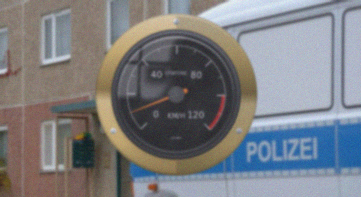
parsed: 10 km/h
